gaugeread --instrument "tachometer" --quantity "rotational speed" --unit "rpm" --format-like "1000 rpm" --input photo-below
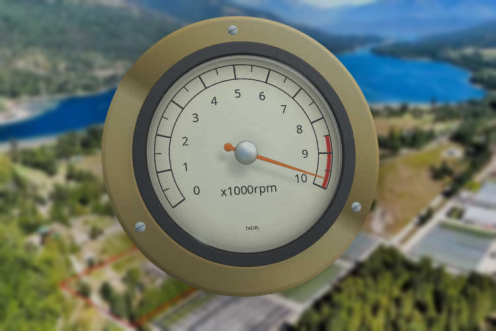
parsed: 9750 rpm
